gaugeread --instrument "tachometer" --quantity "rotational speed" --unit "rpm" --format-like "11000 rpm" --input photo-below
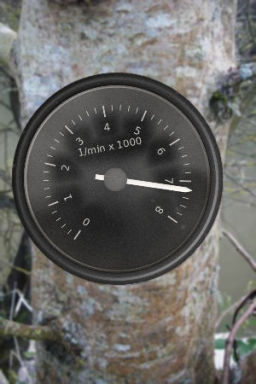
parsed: 7200 rpm
